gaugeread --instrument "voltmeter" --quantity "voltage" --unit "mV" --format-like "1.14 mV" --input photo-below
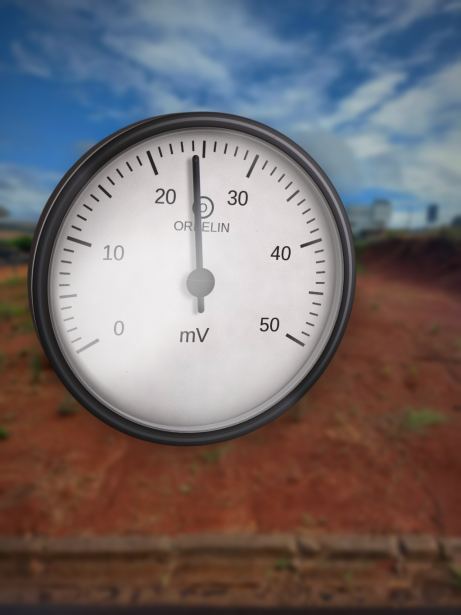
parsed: 24 mV
